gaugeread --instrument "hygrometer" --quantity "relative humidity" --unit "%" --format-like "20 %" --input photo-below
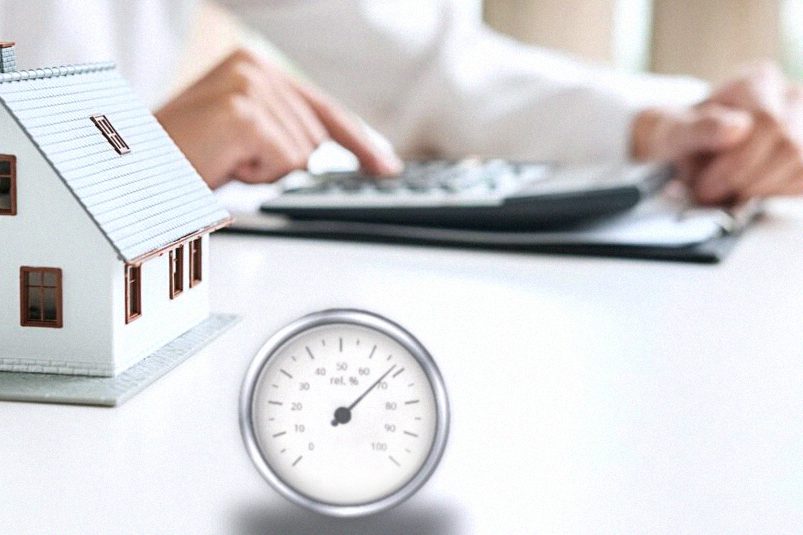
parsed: 67.5 %
